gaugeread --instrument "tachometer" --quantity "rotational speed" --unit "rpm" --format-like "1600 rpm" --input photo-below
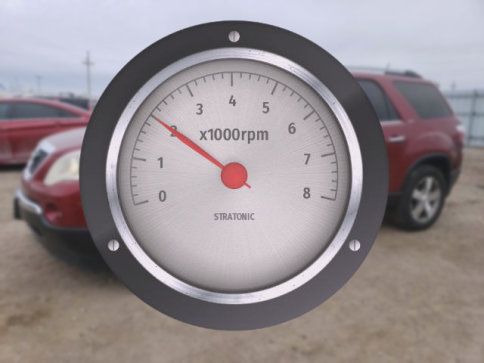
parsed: 2000 rpm
